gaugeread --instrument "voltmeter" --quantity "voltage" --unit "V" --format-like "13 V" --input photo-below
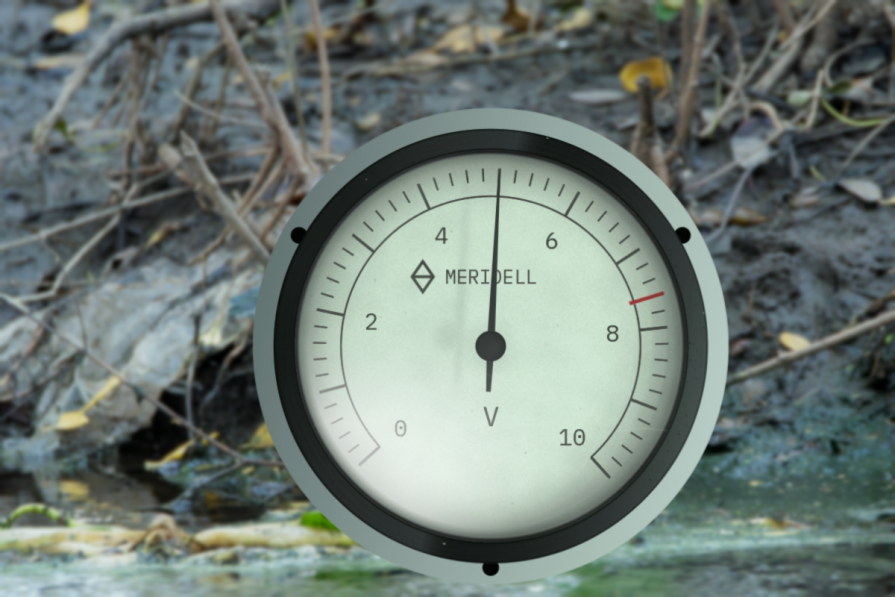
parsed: 5 V
